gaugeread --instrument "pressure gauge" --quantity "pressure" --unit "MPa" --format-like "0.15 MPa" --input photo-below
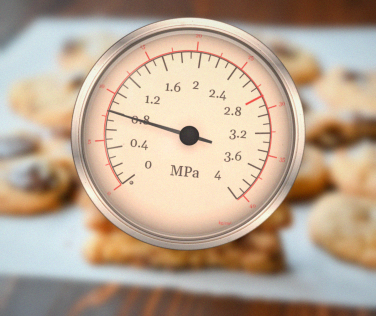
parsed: 0.8 MPa
